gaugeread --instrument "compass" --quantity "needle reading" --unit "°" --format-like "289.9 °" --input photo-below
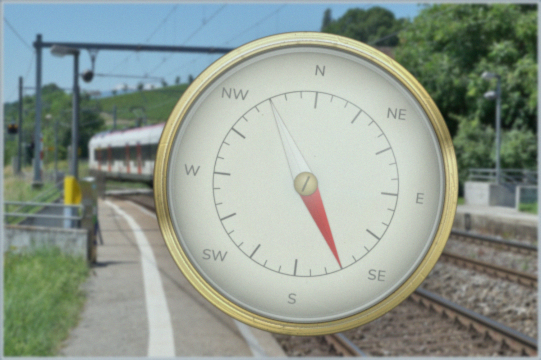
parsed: 150 °
